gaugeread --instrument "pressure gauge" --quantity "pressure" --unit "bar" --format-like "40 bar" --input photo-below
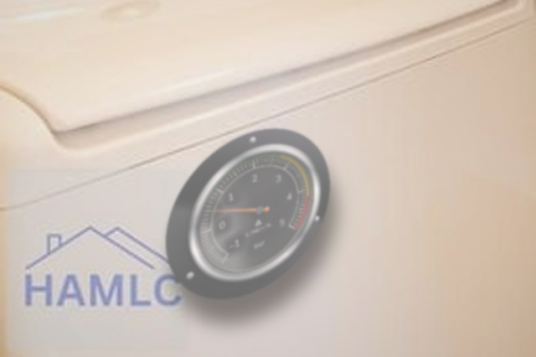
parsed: 0.5 bar
